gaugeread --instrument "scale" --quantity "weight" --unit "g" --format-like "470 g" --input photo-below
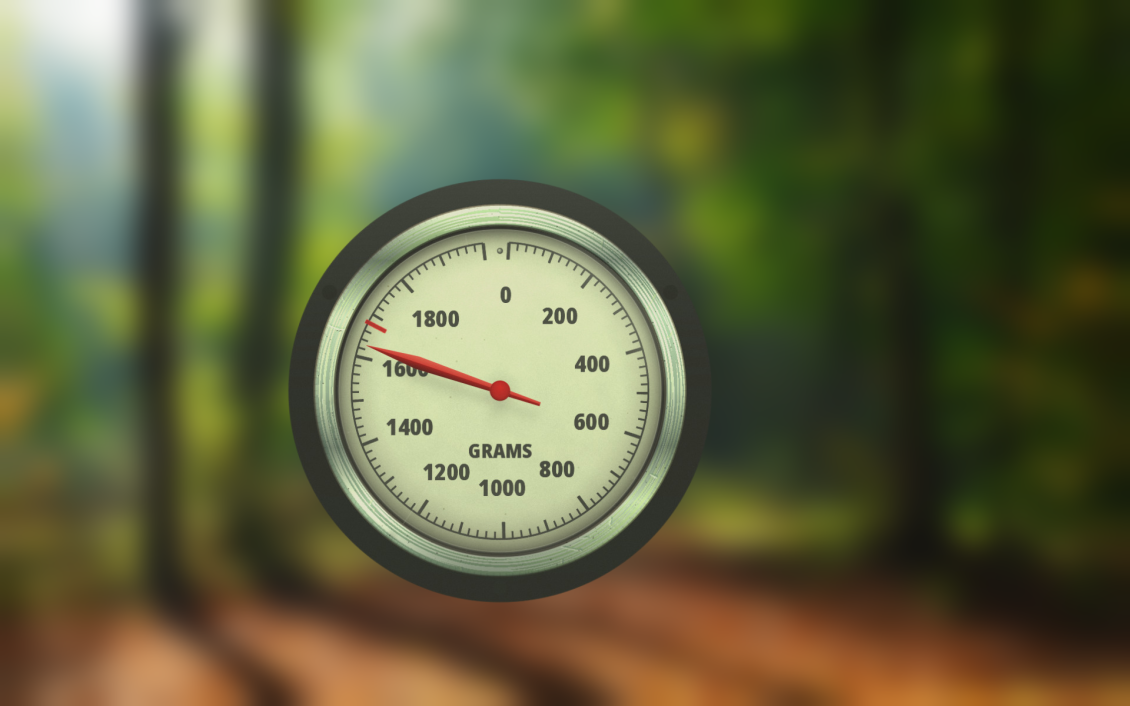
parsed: 1630 g
